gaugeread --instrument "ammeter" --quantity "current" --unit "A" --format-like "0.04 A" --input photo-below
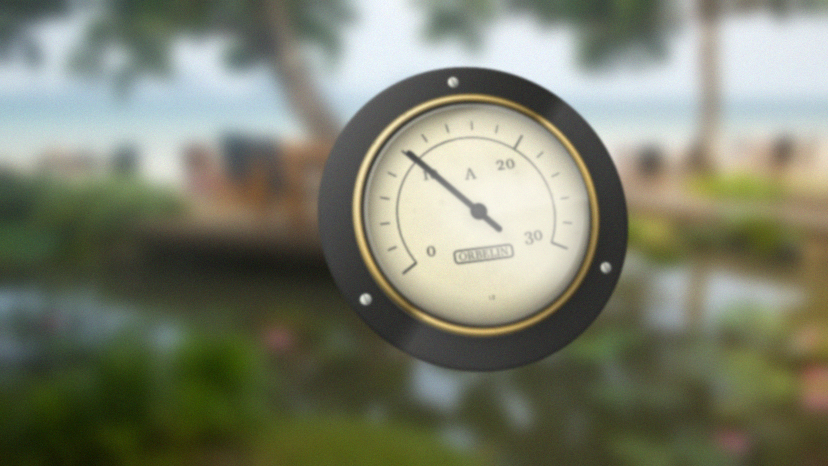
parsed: 10 A
